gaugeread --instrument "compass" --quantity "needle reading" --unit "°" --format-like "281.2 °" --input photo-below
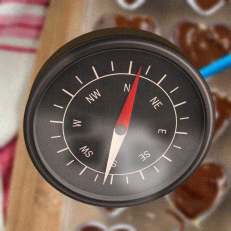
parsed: 7.5 °
